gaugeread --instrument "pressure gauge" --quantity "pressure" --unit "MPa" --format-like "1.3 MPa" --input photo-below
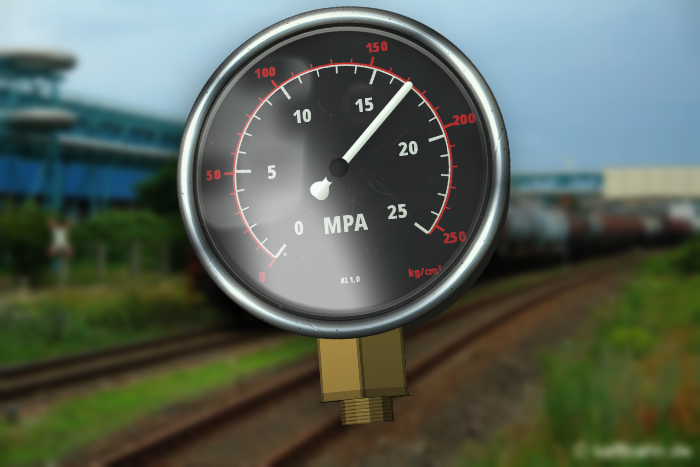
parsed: 17 MPa
